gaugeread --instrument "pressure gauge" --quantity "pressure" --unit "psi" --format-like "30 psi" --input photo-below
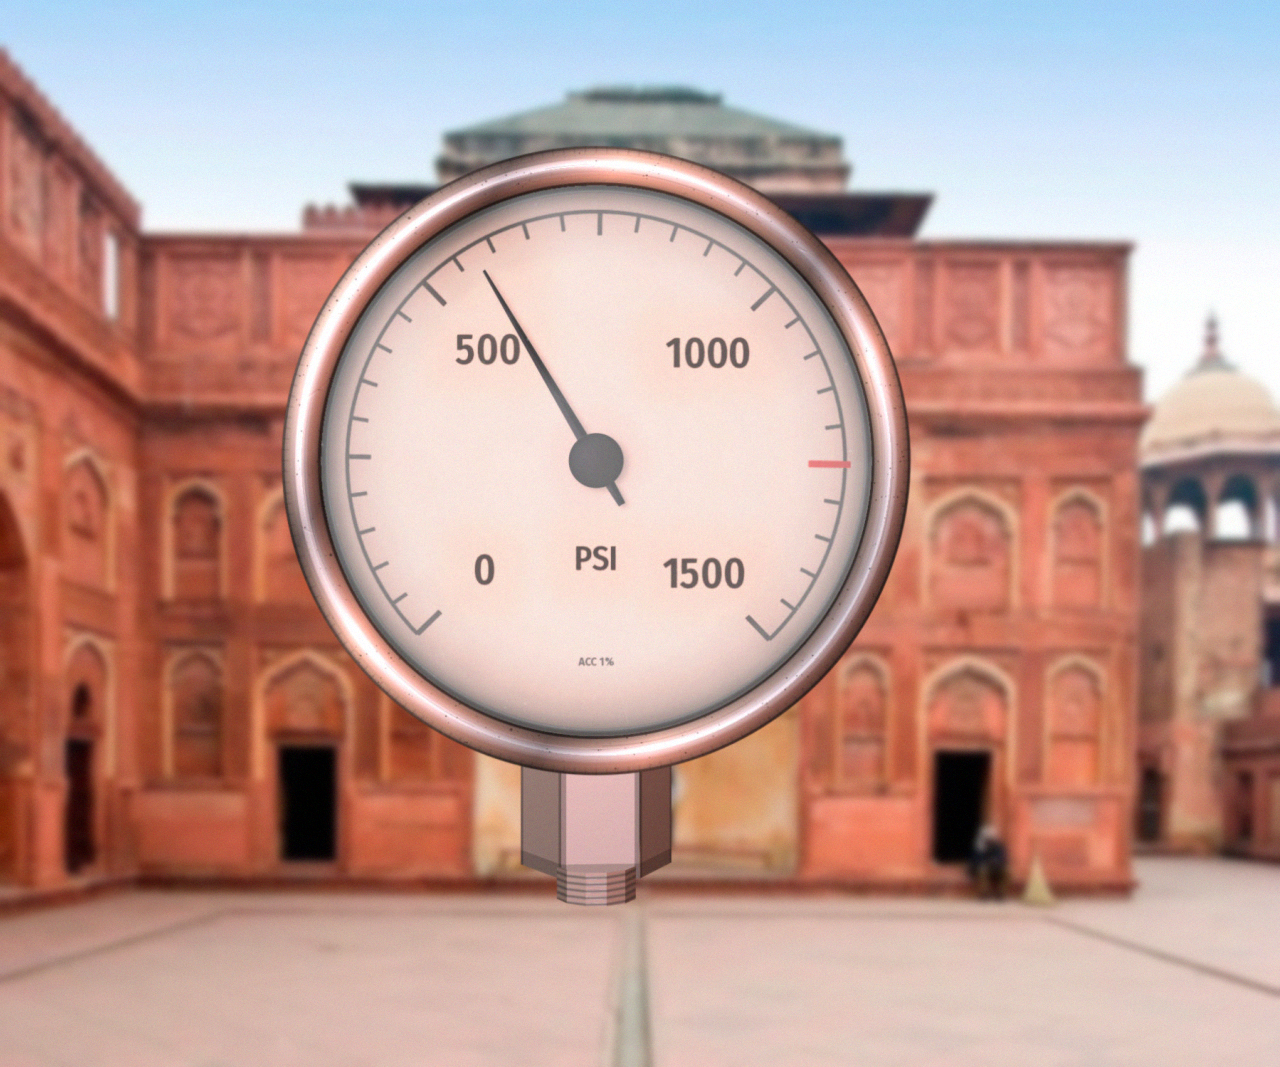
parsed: 575 psi
